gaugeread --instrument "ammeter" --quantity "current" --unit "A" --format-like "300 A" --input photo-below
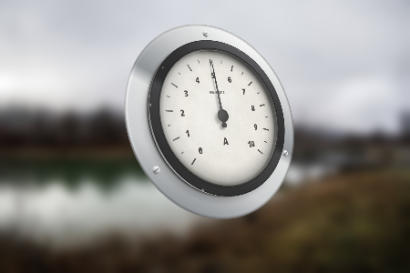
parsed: 5 A
